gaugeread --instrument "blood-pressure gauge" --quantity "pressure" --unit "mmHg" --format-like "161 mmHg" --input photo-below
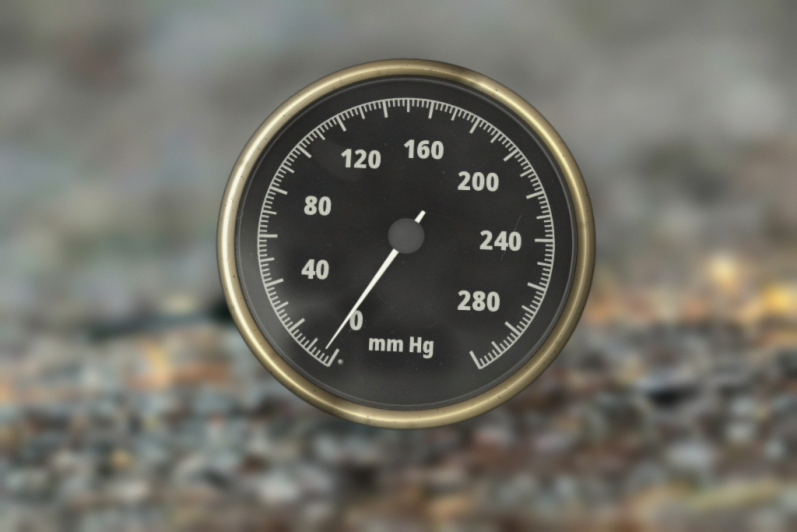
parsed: 4 mmHg
